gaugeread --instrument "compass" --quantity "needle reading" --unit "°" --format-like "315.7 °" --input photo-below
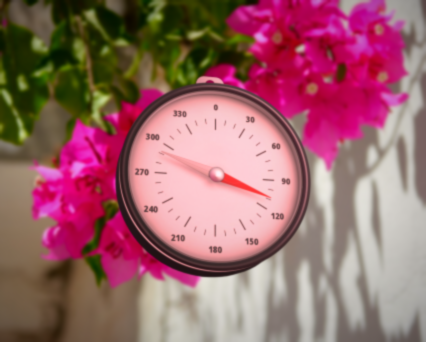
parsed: 110 °
